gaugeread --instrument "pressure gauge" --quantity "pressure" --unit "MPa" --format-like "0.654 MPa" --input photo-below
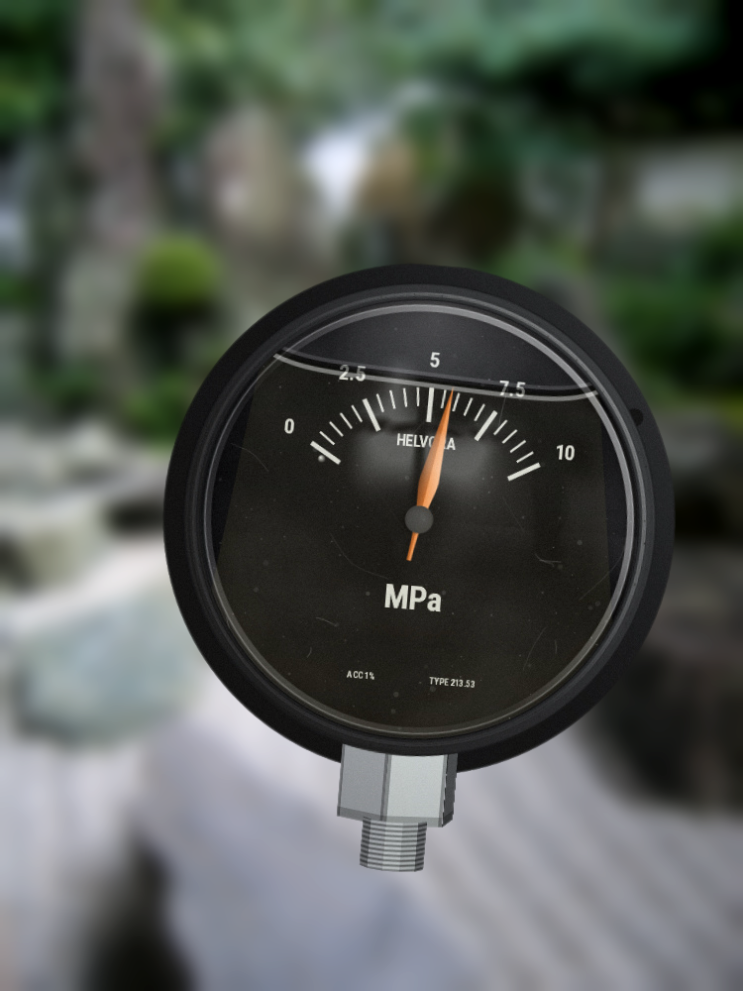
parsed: 5.75 MPa
